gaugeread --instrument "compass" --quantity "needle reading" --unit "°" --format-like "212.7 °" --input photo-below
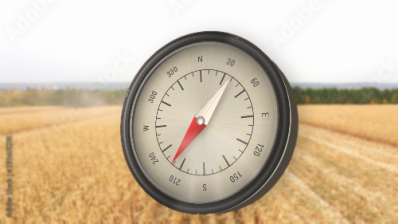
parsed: 220 °
